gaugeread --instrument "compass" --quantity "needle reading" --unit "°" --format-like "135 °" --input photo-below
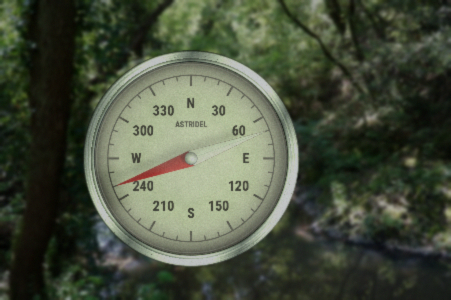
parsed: 250 °
